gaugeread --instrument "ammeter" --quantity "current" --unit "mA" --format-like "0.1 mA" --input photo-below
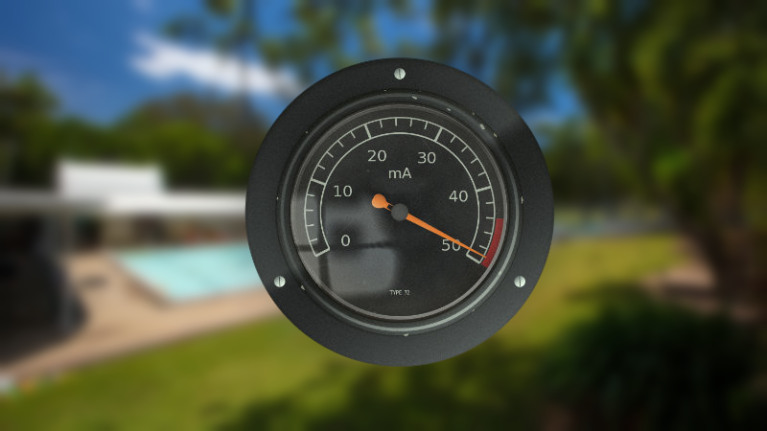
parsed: 49 mA
